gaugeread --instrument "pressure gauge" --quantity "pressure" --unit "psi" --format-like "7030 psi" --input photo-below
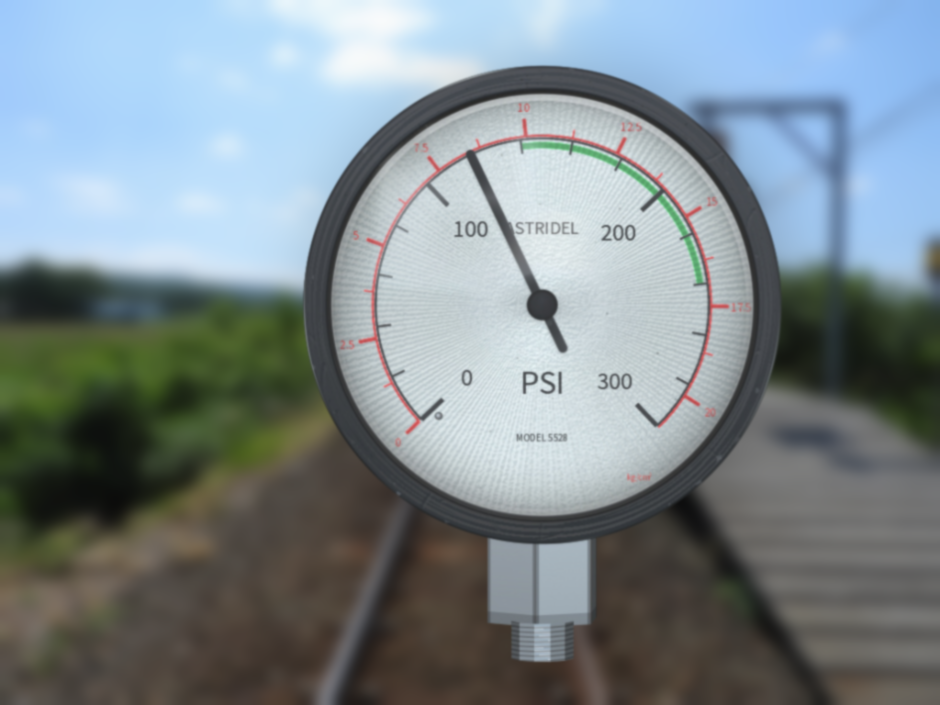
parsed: 120 psi
